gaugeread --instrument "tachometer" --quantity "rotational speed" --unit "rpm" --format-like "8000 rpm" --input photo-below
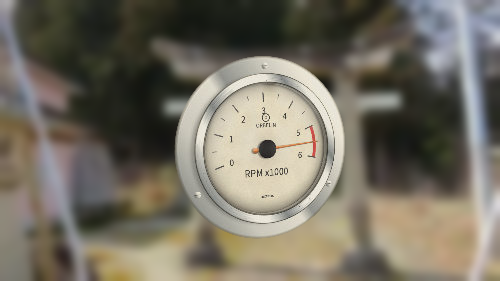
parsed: 5500 rpm
